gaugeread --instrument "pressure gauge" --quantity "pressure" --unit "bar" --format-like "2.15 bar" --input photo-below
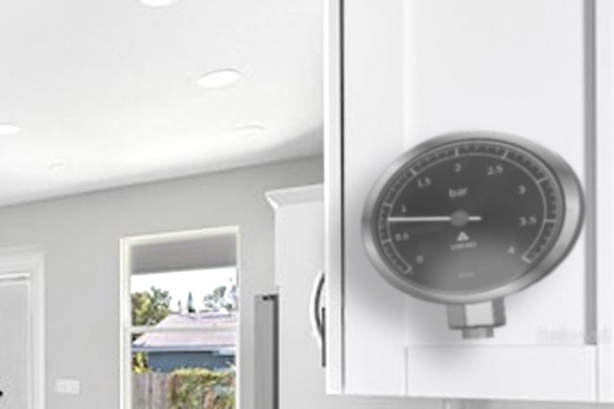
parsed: 0.8 bar
